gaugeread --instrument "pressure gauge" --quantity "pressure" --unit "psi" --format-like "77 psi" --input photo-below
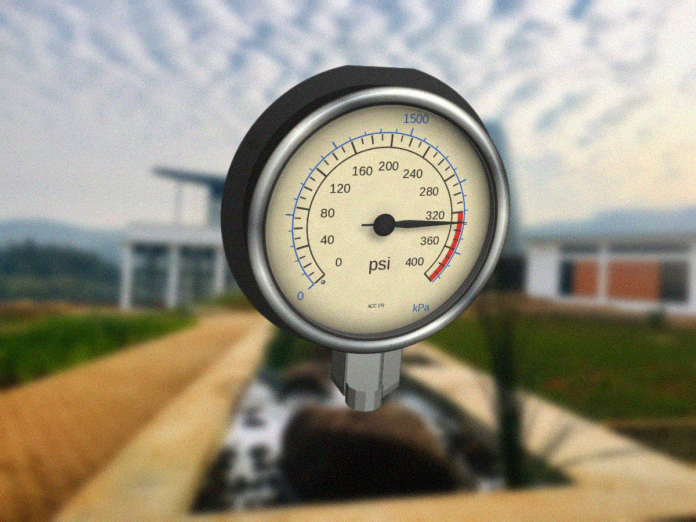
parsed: 330 psi
